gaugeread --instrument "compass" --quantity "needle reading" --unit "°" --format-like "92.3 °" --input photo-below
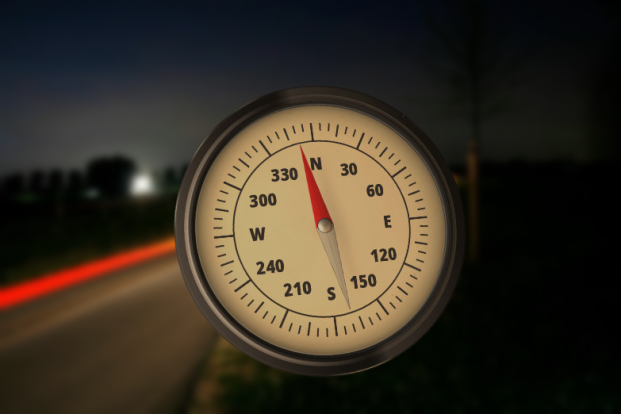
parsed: 350 °
